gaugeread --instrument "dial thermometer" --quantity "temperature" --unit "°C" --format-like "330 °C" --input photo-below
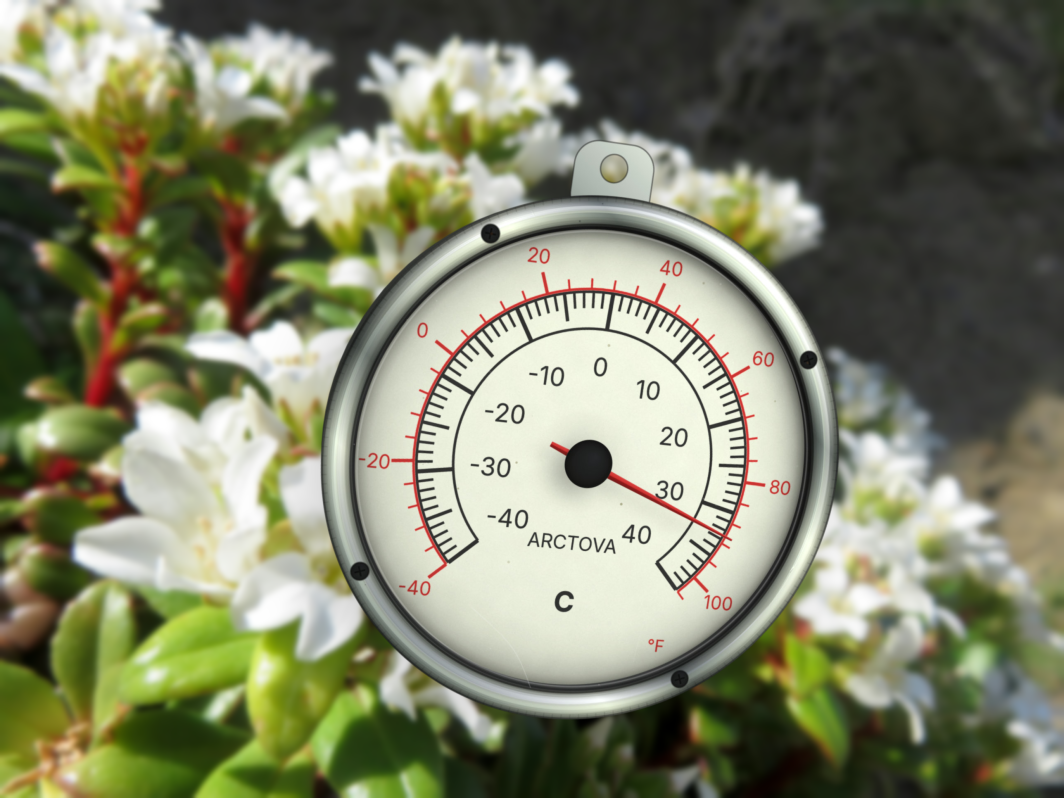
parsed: 32.5 °C
